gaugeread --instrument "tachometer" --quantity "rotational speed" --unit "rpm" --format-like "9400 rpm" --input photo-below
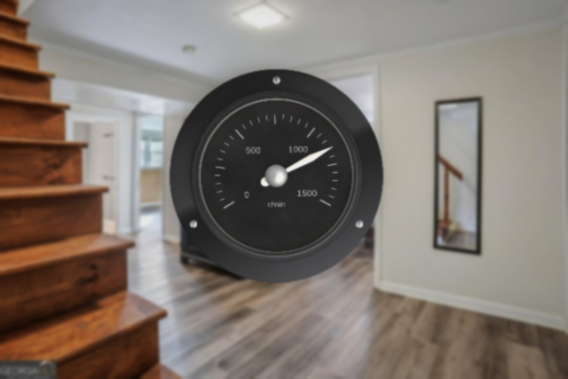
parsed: 1150 rpm
